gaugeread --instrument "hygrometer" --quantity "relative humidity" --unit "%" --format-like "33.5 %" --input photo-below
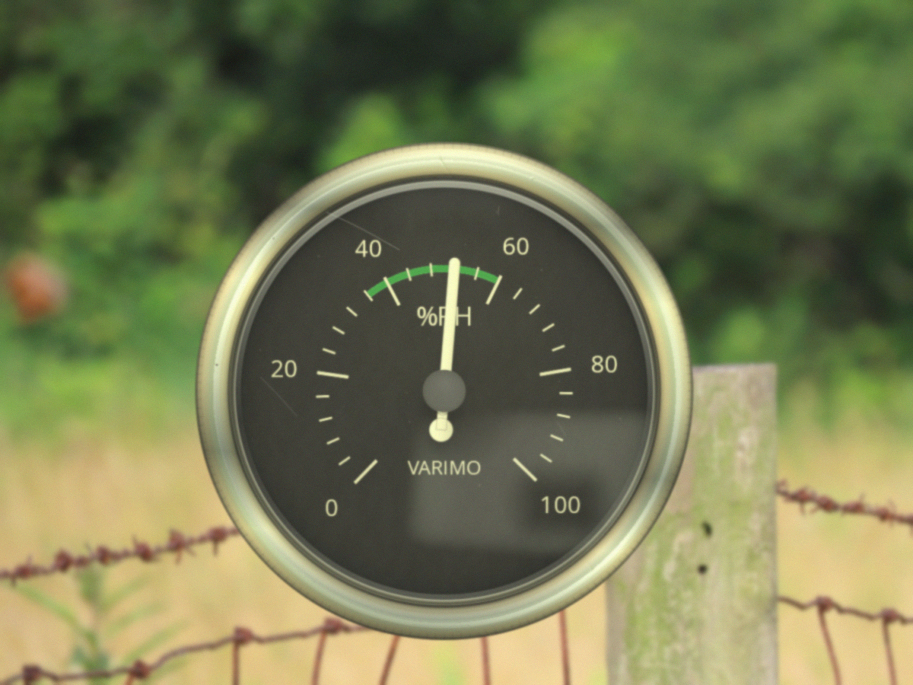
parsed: 52 %
